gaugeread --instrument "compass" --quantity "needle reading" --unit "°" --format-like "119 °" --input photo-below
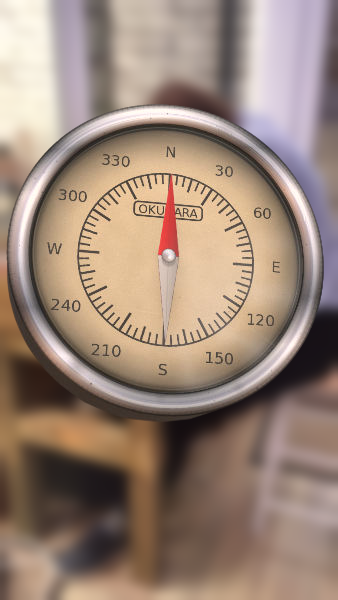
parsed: 0 °
